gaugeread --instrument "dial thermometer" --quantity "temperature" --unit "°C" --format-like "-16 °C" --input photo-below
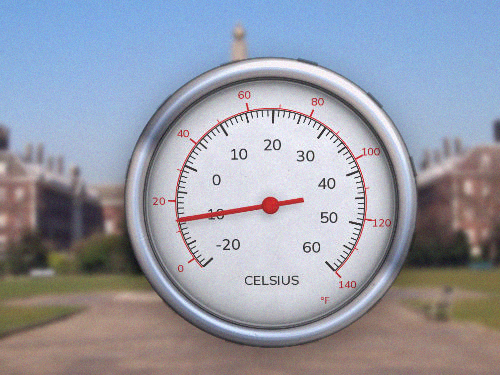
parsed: -10 °C
